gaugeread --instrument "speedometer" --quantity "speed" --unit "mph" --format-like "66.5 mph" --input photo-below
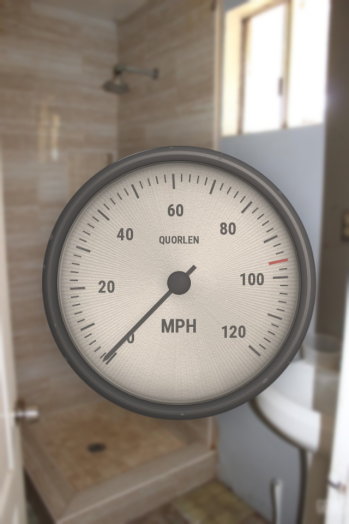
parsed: 1 mph
